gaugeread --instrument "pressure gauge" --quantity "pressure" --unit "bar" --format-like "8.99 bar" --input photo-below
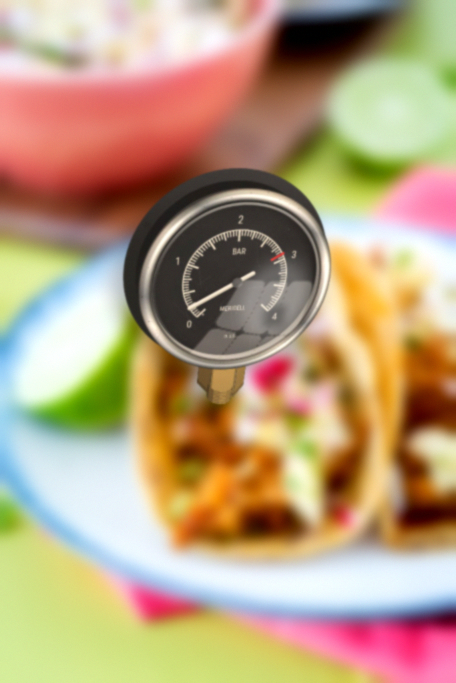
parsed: 0.25 bar
